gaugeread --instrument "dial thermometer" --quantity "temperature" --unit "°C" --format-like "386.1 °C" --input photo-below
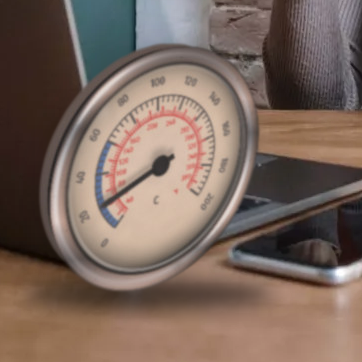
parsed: 20 °C
